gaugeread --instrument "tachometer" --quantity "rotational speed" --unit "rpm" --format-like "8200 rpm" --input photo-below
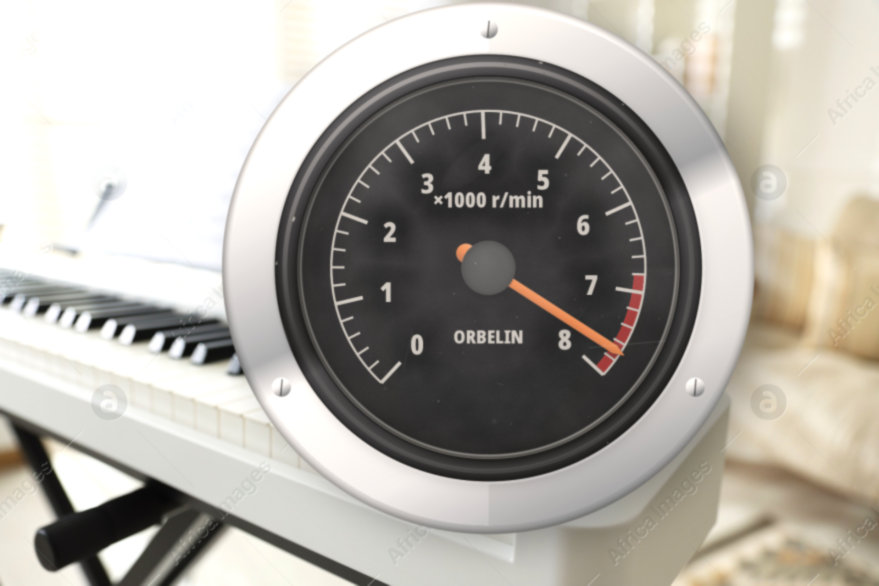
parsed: 7700 rpm
